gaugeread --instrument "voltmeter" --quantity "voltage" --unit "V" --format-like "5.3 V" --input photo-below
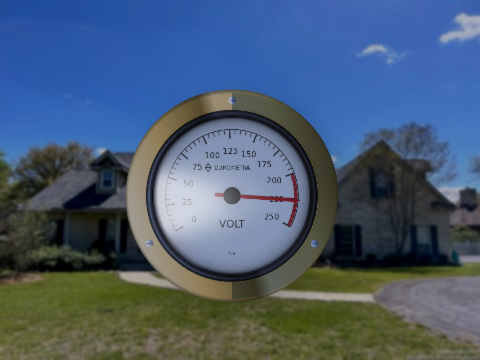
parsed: 225 V
